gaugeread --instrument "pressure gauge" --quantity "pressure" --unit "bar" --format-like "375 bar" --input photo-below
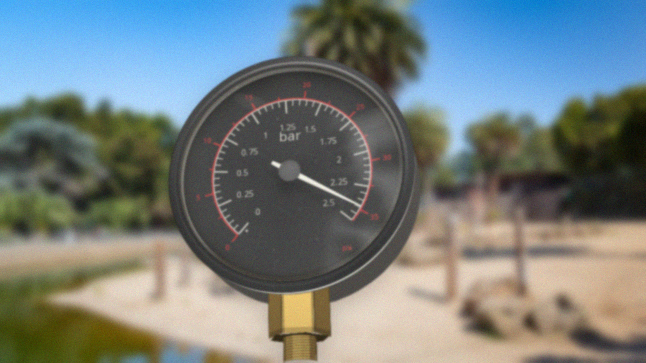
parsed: 2.4 bar
